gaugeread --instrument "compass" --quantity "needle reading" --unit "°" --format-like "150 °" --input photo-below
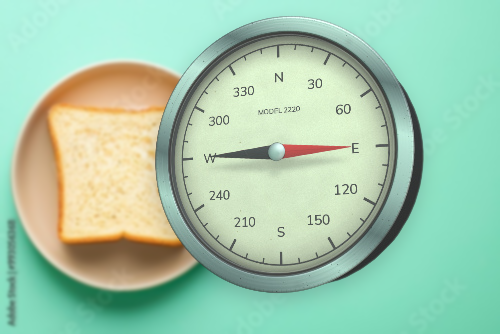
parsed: 90 °
